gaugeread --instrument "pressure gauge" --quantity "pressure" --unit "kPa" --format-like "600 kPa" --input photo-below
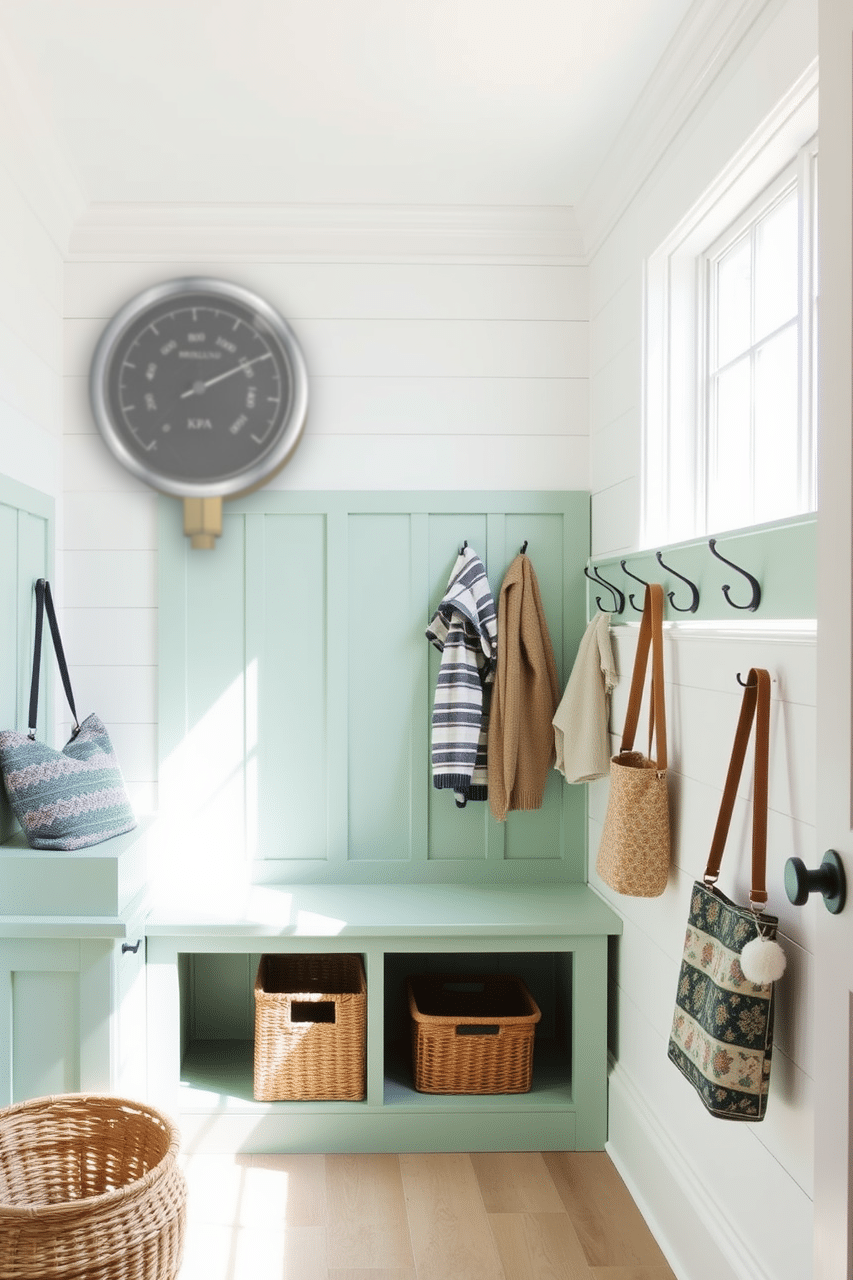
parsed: 1200 kPa
